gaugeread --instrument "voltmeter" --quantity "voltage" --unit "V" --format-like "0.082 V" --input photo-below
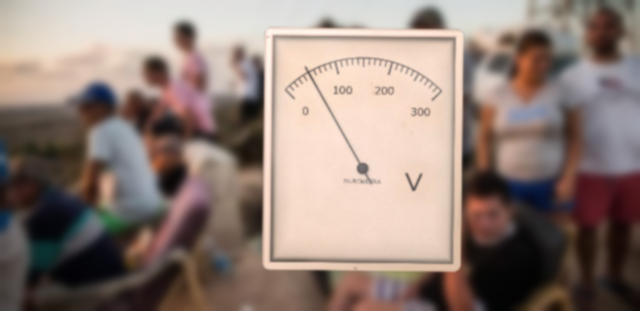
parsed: 50 V
